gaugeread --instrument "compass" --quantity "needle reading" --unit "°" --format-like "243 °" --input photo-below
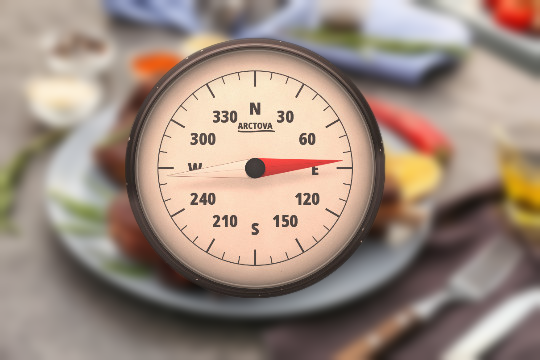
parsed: 85 °
